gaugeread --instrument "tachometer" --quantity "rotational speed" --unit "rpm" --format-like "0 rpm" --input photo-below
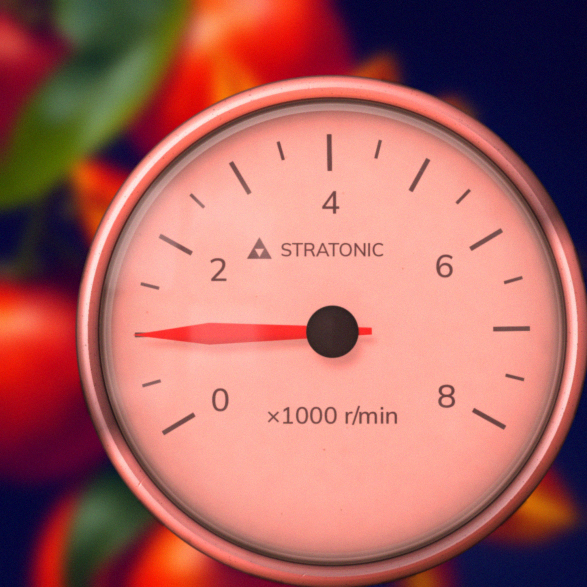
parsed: 1000 rpm
